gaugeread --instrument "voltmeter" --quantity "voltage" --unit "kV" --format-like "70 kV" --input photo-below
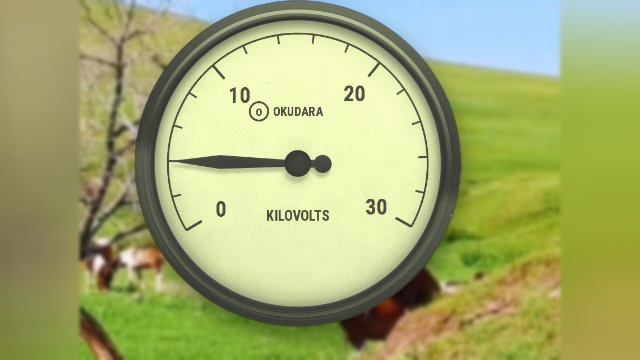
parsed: 4 kV
